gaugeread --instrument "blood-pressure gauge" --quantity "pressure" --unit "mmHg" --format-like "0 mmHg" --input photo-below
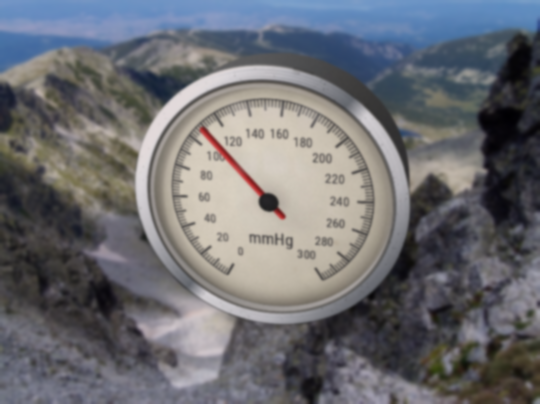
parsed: 110 mmHg
